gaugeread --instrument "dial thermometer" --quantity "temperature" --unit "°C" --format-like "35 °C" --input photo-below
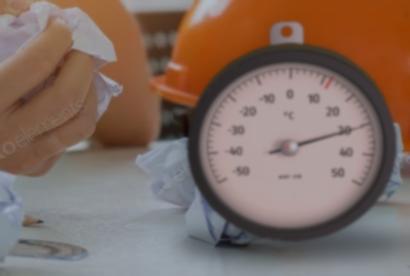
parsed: 30 °C
